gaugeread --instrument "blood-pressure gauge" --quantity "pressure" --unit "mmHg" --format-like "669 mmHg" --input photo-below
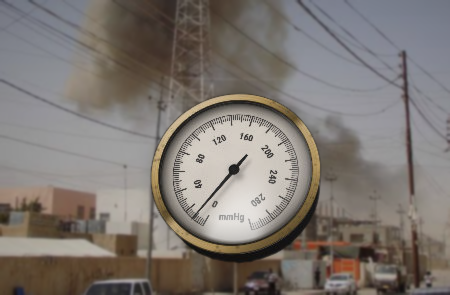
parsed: 10 mmHg
